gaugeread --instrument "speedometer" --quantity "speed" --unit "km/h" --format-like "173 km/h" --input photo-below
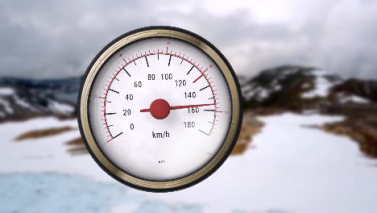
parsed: 155 km/h
